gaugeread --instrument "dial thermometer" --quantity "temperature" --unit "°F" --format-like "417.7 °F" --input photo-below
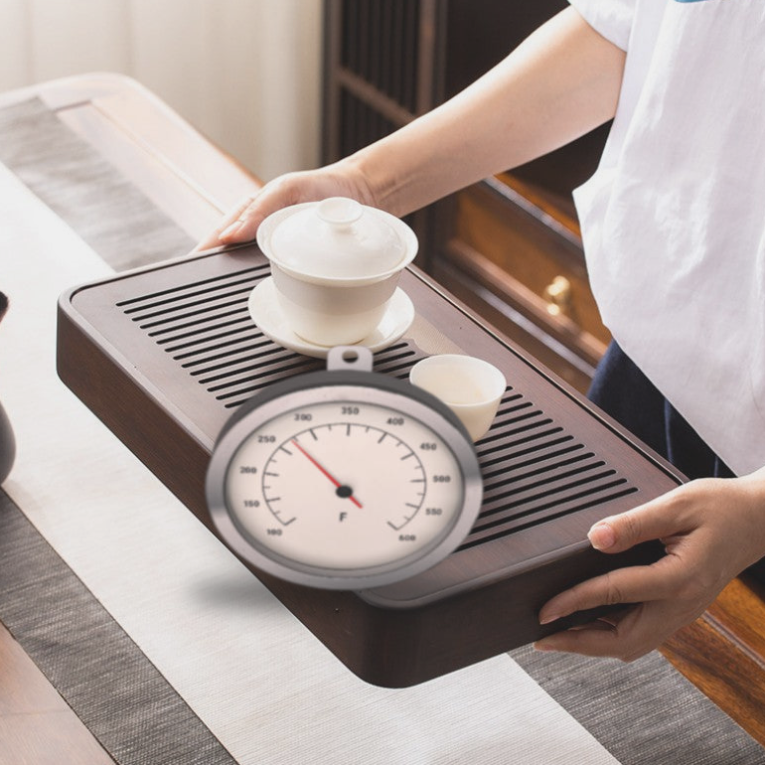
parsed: 275 °F
